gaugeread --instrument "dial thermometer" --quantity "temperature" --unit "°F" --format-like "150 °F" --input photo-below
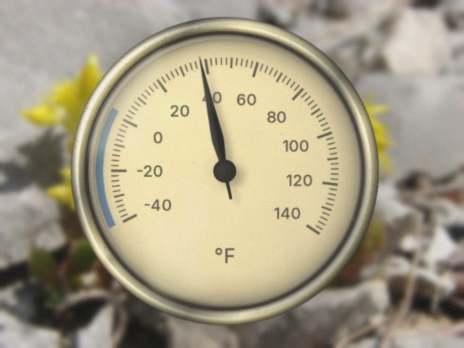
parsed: 38 °F
